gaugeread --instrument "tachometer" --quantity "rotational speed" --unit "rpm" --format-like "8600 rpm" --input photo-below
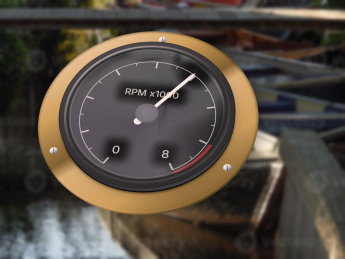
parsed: 5000 rpm
